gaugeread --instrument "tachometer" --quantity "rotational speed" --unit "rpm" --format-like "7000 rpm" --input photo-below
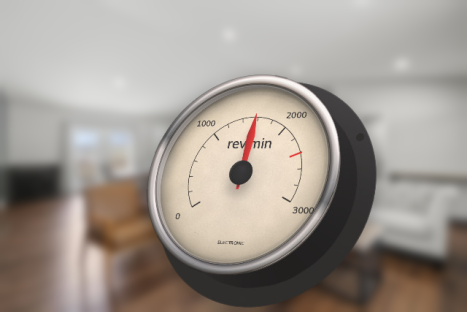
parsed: 1600 rpm
